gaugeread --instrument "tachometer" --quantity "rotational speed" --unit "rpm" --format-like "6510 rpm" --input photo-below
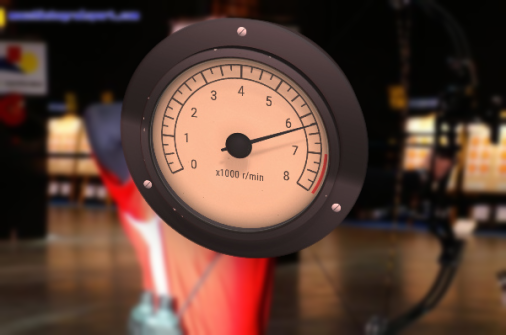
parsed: 6250 rpm
